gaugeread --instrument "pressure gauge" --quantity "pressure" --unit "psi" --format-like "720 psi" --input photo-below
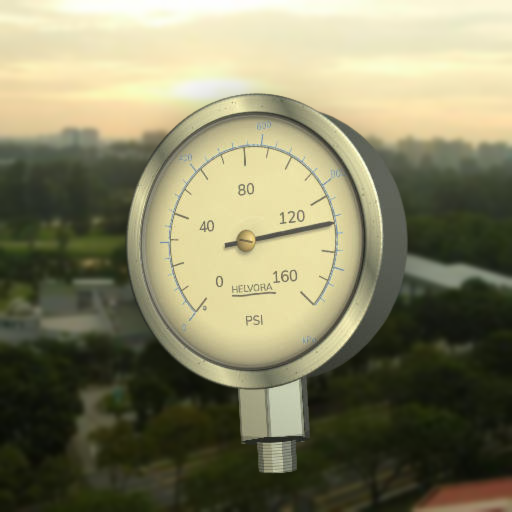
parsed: 130 psi
